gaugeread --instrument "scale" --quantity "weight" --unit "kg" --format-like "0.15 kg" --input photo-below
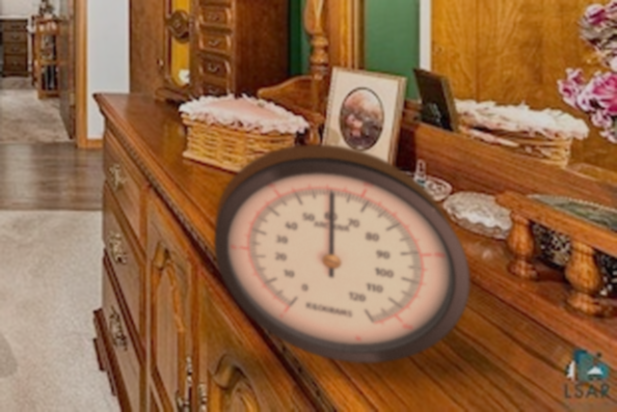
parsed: 60 kg
